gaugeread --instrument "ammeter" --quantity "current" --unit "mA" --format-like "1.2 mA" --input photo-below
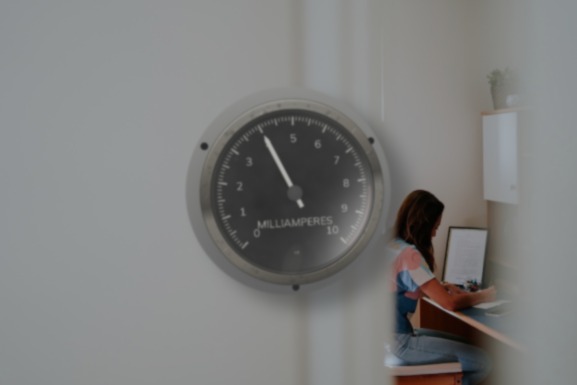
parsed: 4 mA
